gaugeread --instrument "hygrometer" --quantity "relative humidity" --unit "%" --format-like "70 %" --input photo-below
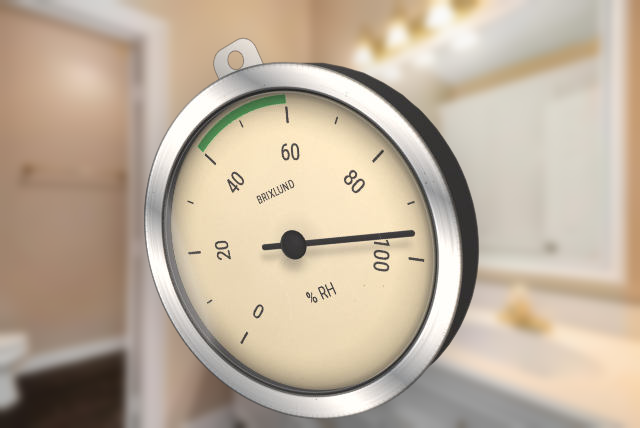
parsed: 95 %
